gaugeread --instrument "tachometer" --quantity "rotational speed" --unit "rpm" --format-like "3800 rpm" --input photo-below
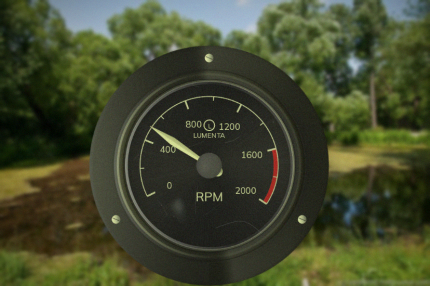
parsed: 500 rpm
